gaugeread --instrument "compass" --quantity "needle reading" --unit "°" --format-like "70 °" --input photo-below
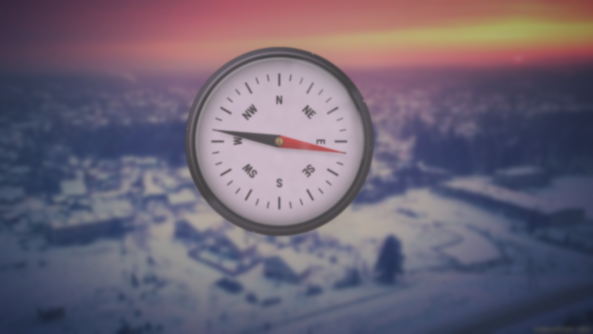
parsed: 100 °
